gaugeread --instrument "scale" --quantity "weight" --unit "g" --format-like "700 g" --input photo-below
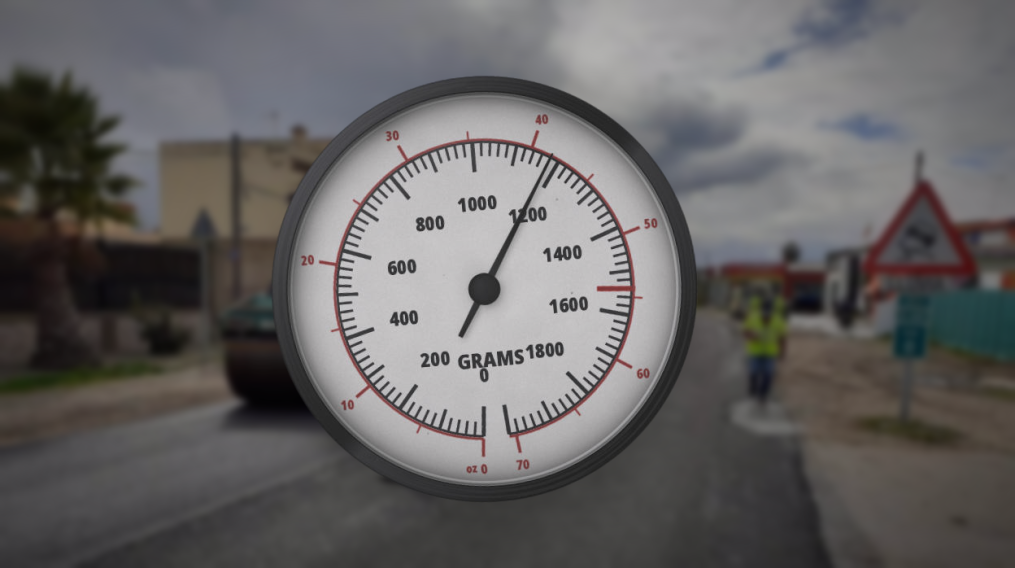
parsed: 1180 g
